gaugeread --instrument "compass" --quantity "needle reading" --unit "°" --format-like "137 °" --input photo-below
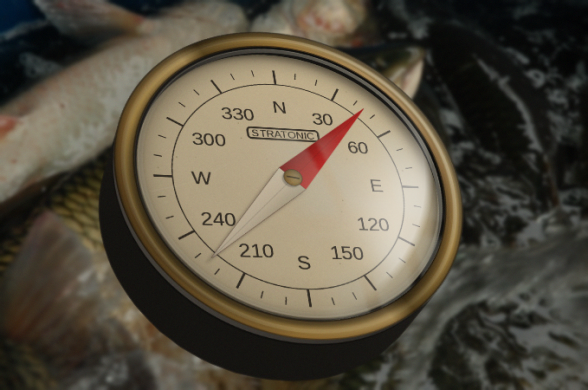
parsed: 45 °
